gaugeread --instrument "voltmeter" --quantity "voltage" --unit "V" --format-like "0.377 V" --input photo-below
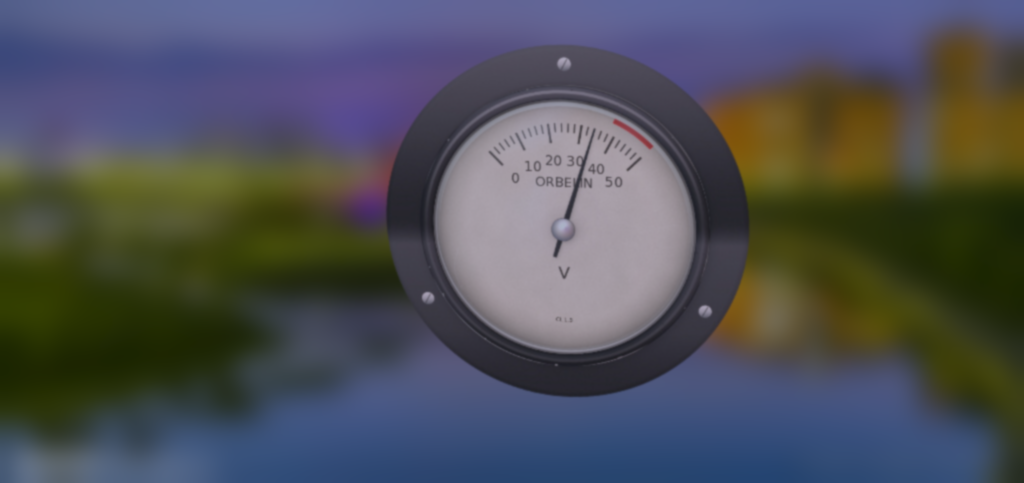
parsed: 34 V
